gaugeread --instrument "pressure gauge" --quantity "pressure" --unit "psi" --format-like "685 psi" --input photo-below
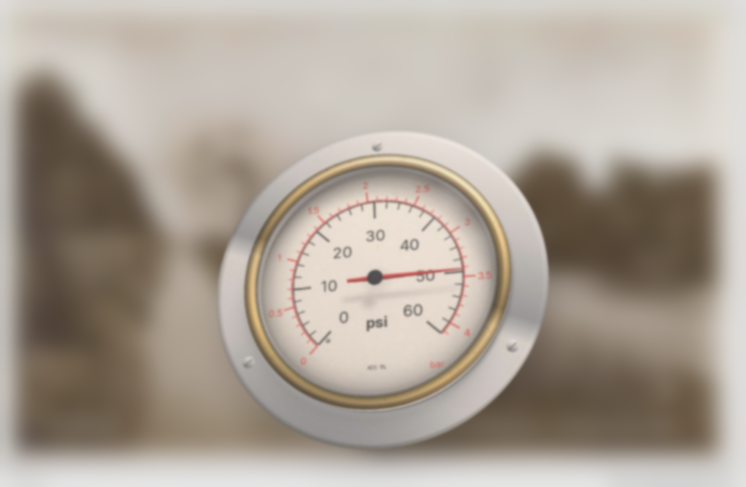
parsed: 50 psi
